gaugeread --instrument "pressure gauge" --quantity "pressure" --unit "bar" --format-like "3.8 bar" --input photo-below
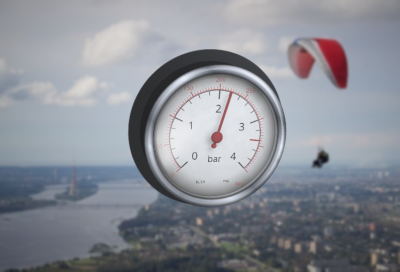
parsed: 2.2 bar
